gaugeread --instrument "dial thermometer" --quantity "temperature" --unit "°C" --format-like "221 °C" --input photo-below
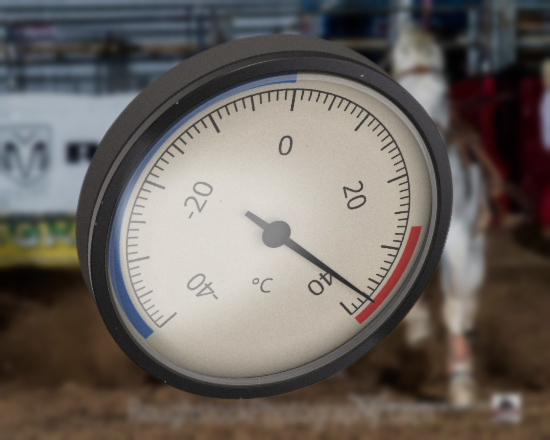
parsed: 37 °C
